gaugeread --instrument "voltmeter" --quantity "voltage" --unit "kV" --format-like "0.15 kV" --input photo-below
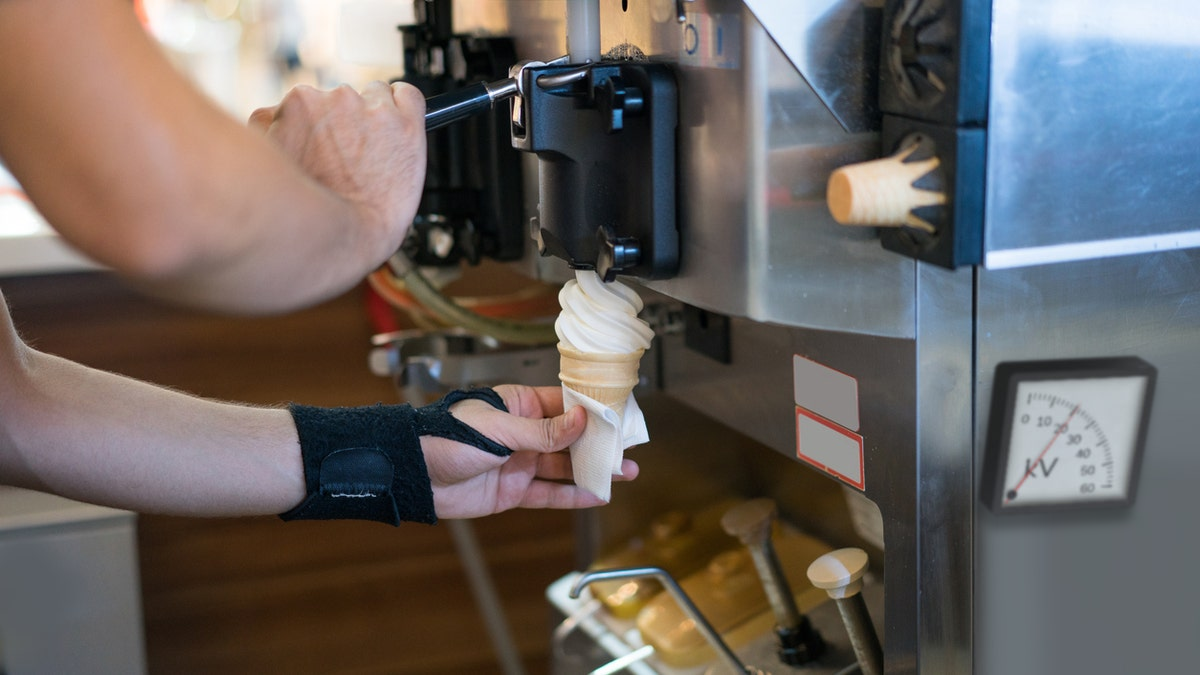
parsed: 20 kV
